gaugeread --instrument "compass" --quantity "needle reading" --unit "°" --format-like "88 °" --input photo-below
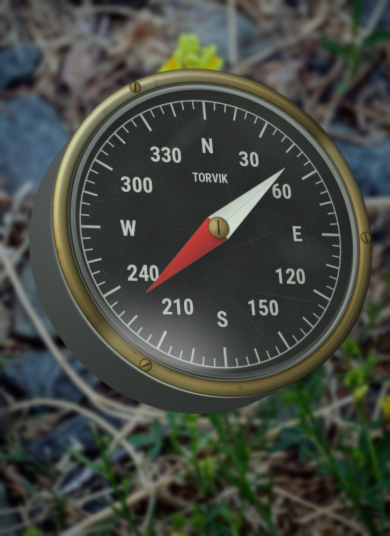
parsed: 230 °
